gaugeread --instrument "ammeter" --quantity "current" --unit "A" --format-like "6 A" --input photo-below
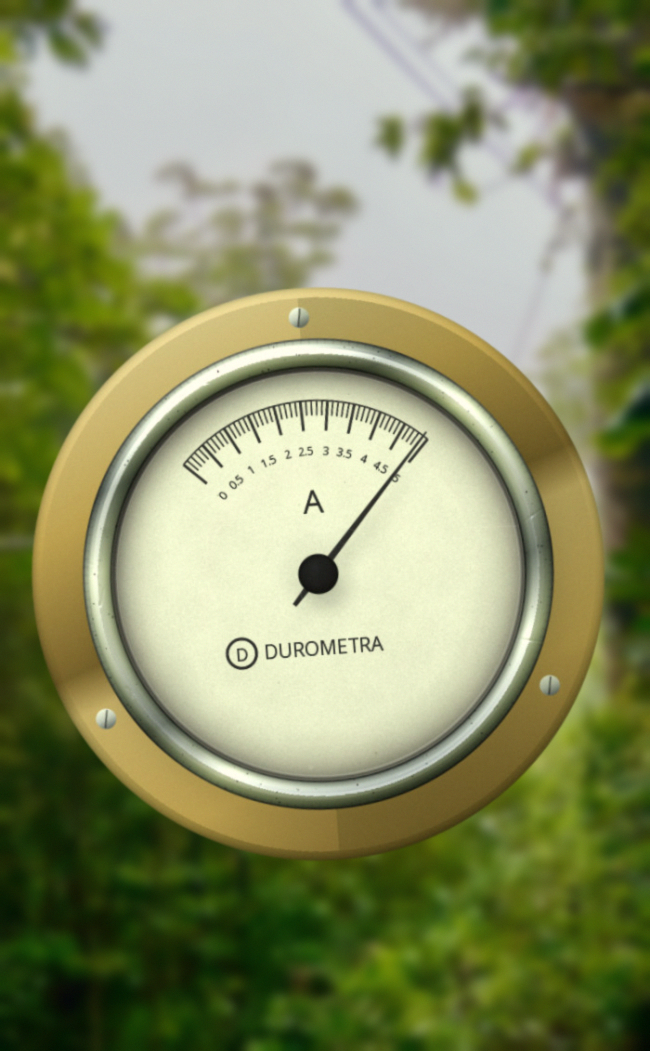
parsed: 4.9 A
